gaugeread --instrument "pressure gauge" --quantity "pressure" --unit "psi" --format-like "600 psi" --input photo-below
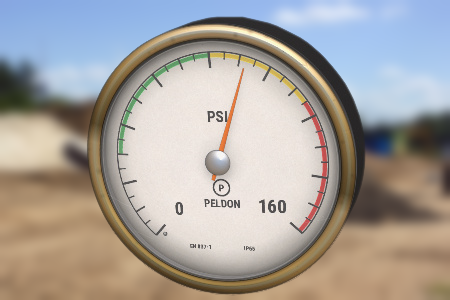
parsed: 92.5 psi
